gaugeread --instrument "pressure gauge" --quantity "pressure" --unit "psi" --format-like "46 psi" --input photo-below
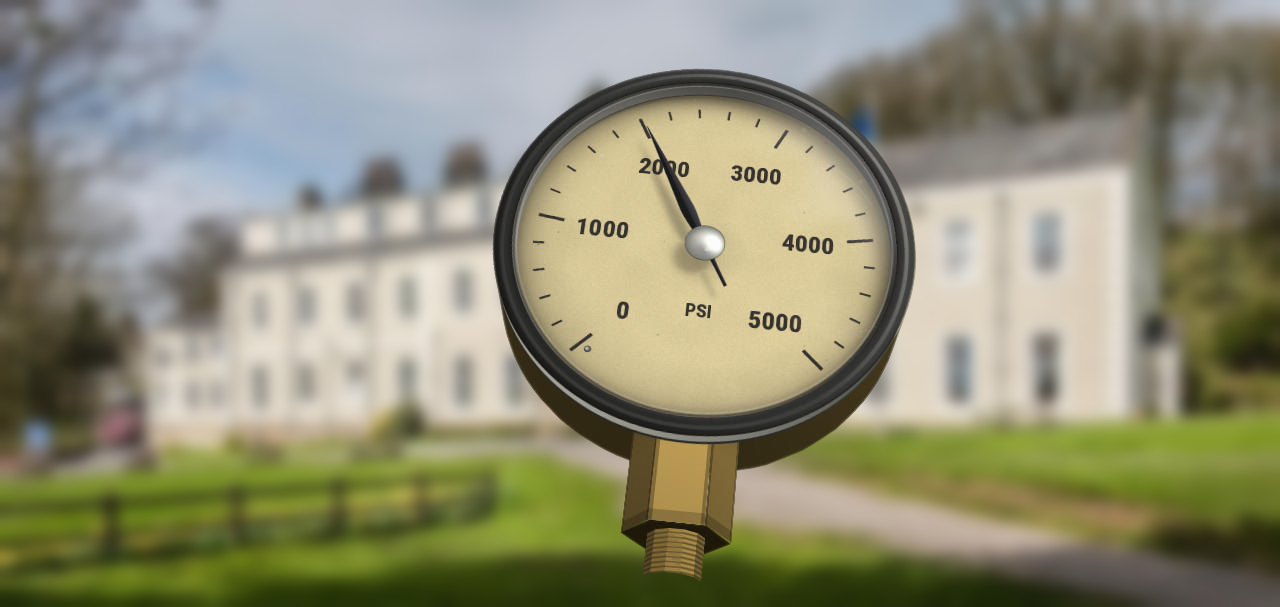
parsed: 2000 psi
